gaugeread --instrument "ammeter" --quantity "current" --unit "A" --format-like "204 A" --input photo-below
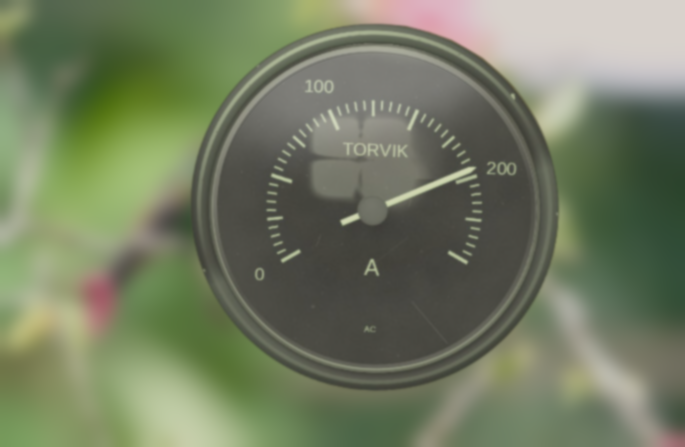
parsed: 195 A
